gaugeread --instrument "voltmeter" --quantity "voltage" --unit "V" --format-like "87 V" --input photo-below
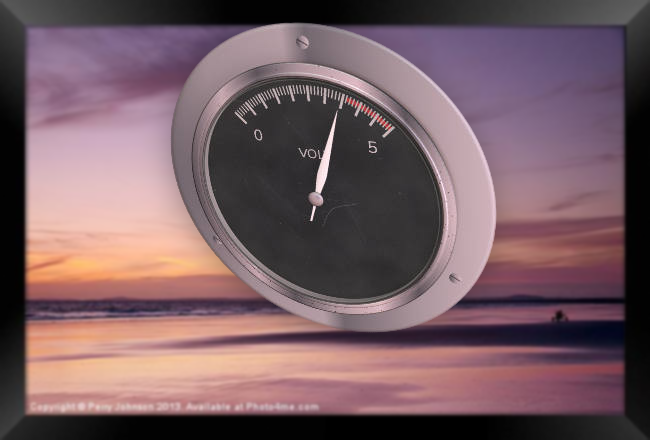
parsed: 3.5 V
